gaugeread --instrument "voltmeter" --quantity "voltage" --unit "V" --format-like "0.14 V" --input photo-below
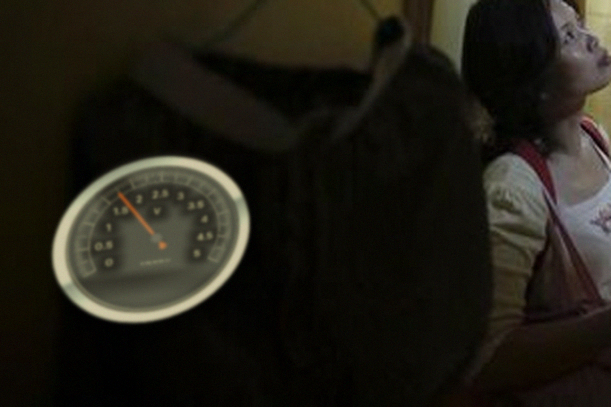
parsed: 1.75 V
